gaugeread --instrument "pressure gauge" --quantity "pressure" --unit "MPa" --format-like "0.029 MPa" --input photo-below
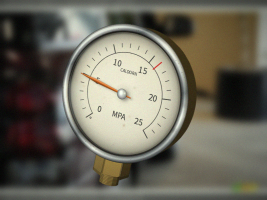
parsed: 5 MPa
